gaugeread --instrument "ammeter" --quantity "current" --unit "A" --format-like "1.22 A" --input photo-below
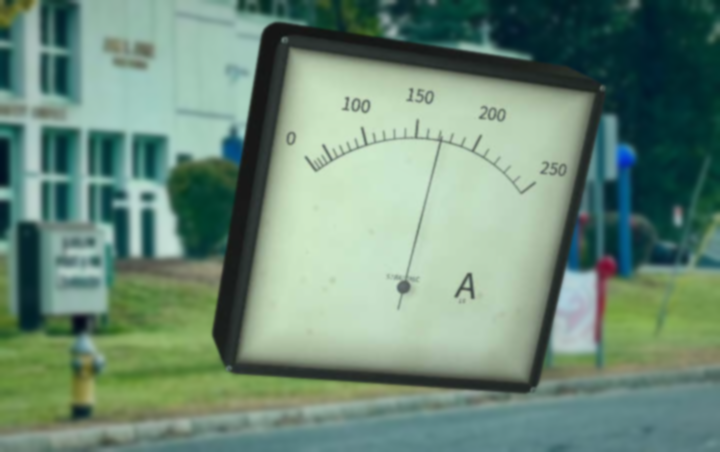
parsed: 170 A
